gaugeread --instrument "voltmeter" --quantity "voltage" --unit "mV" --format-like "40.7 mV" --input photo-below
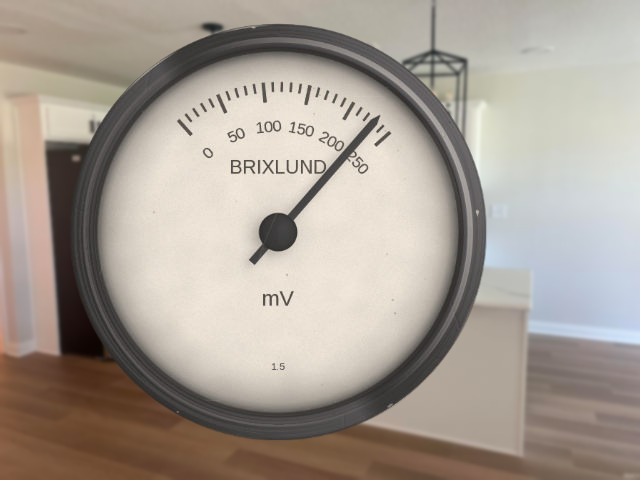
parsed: 230 mV
